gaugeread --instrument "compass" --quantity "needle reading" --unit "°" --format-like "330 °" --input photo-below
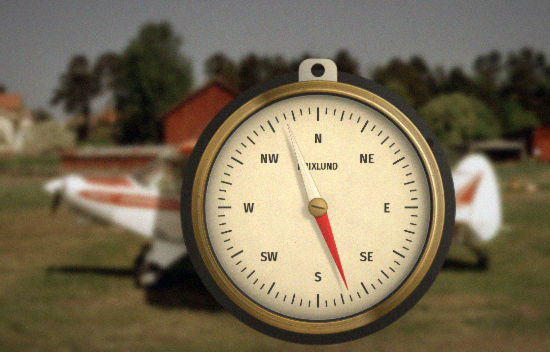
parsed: 160 °
